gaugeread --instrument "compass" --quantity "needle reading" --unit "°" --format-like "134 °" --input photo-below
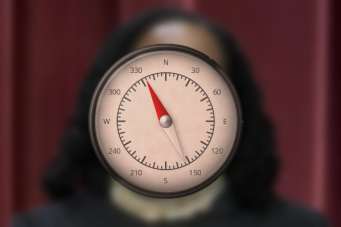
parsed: 335 °
